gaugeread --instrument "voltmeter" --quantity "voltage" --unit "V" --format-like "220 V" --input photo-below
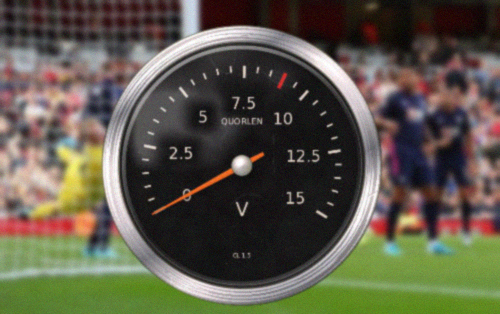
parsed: 0 V
